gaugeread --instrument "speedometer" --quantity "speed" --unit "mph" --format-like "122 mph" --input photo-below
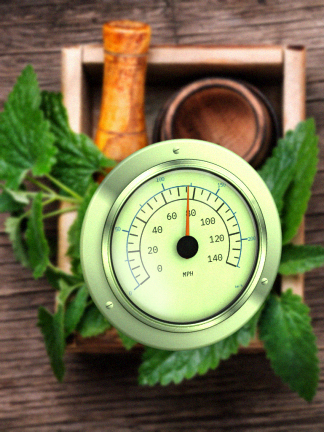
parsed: 75 mph
